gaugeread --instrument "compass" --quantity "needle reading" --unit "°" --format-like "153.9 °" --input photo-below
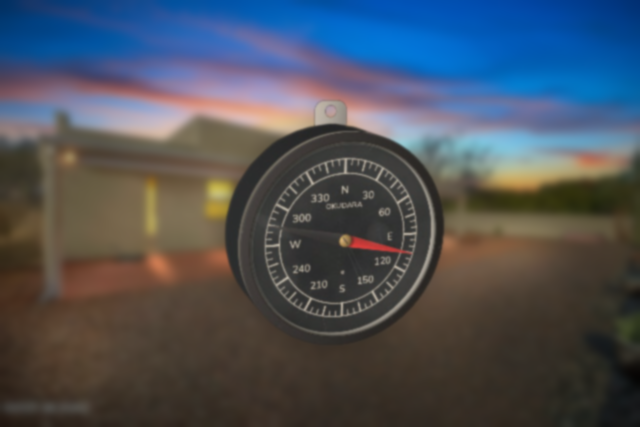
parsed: 105 °
